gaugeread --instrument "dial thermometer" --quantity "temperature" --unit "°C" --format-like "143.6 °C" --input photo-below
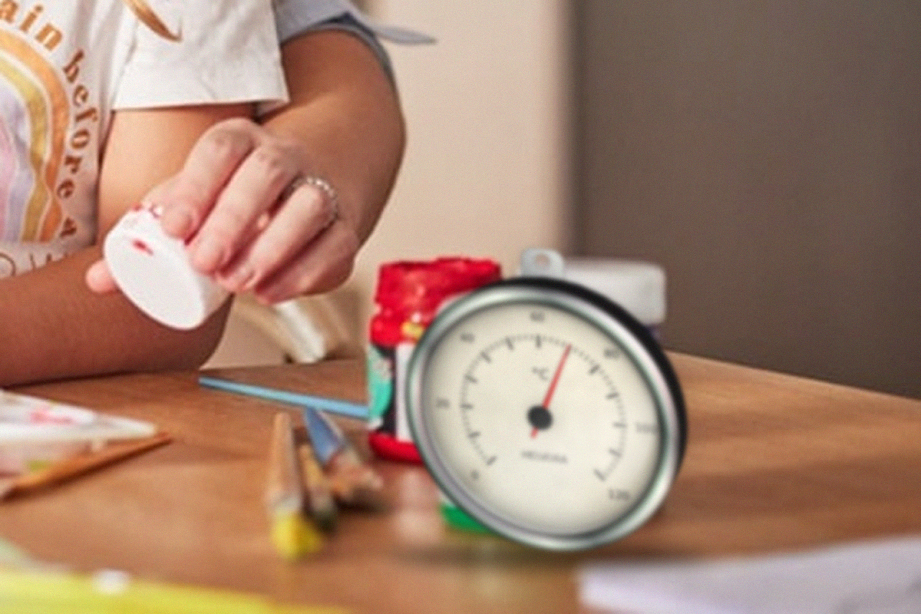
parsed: 70 °C
